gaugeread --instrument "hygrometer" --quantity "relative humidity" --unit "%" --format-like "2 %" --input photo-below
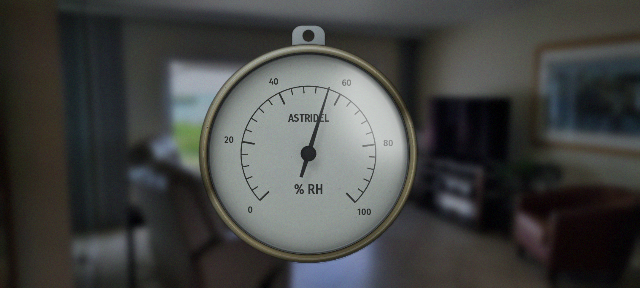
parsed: 56 %
